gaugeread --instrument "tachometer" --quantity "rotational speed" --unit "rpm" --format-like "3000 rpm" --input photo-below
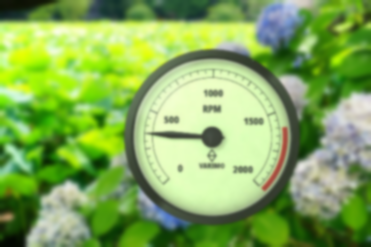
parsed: 350 rpm
